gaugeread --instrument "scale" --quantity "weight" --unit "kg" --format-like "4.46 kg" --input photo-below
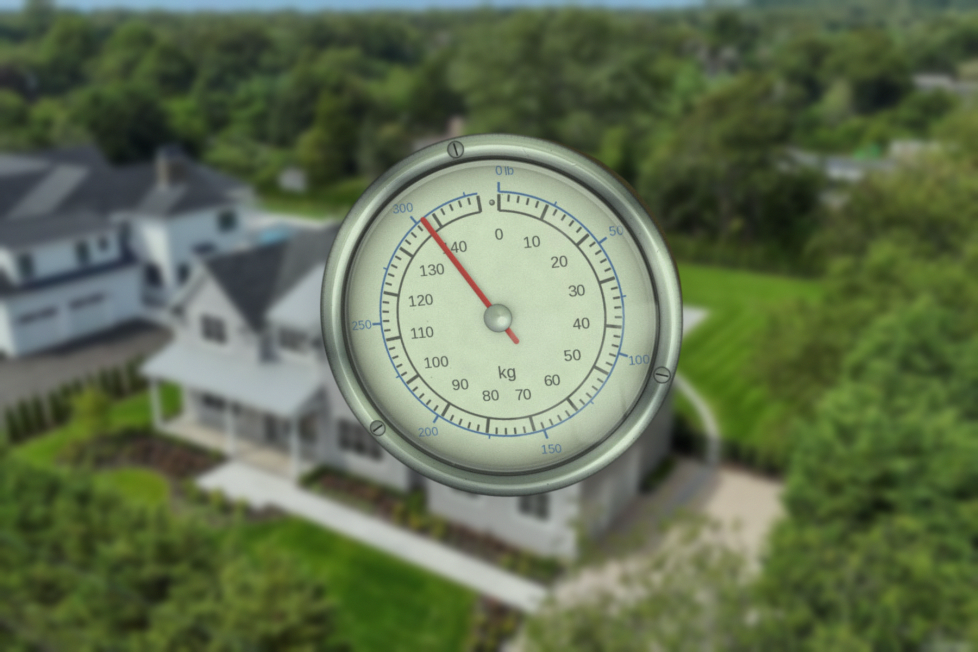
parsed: 138 kg
